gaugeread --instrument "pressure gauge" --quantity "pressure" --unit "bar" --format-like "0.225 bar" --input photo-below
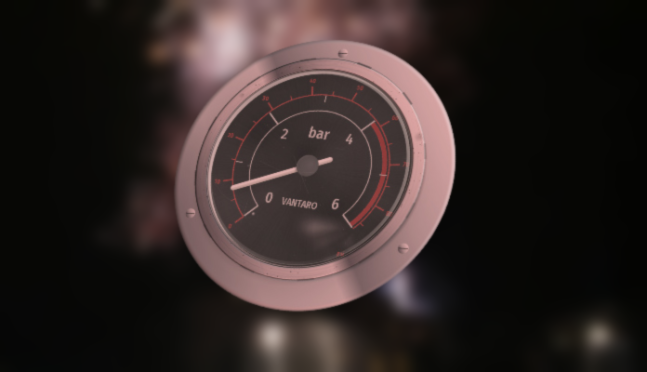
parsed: 0.5 bar
